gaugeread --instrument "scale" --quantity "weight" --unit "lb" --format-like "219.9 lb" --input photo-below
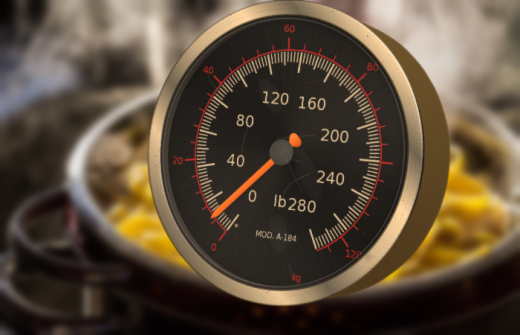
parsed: 10 lb
